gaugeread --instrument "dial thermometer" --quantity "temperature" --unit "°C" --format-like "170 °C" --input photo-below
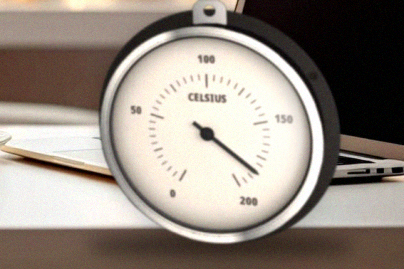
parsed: 185 °C
